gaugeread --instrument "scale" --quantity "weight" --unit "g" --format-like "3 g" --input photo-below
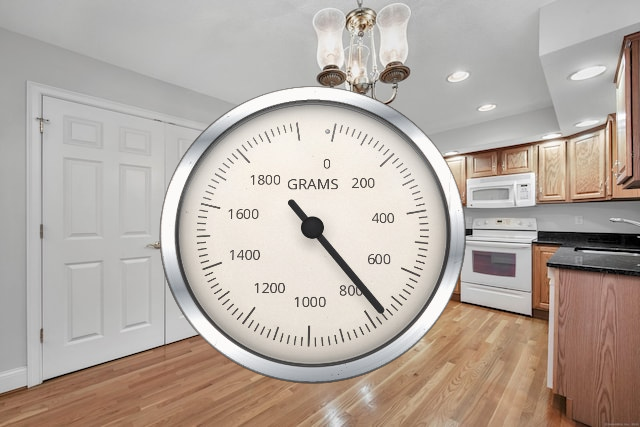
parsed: 760 g
